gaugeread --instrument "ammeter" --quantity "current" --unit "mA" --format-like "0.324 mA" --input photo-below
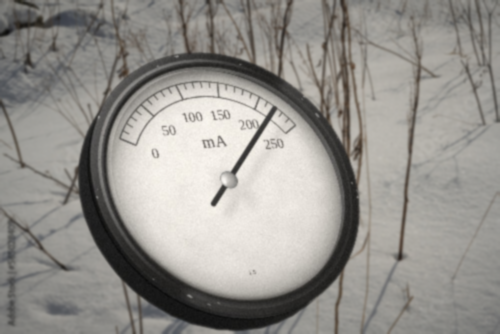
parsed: 220 mA
